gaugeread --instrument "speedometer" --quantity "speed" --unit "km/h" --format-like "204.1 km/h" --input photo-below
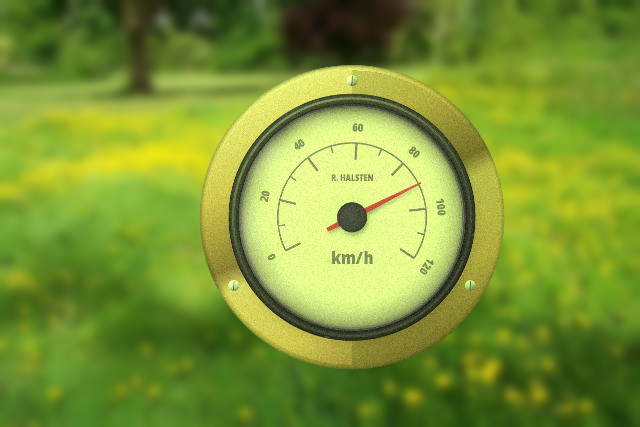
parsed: 90 km/h
